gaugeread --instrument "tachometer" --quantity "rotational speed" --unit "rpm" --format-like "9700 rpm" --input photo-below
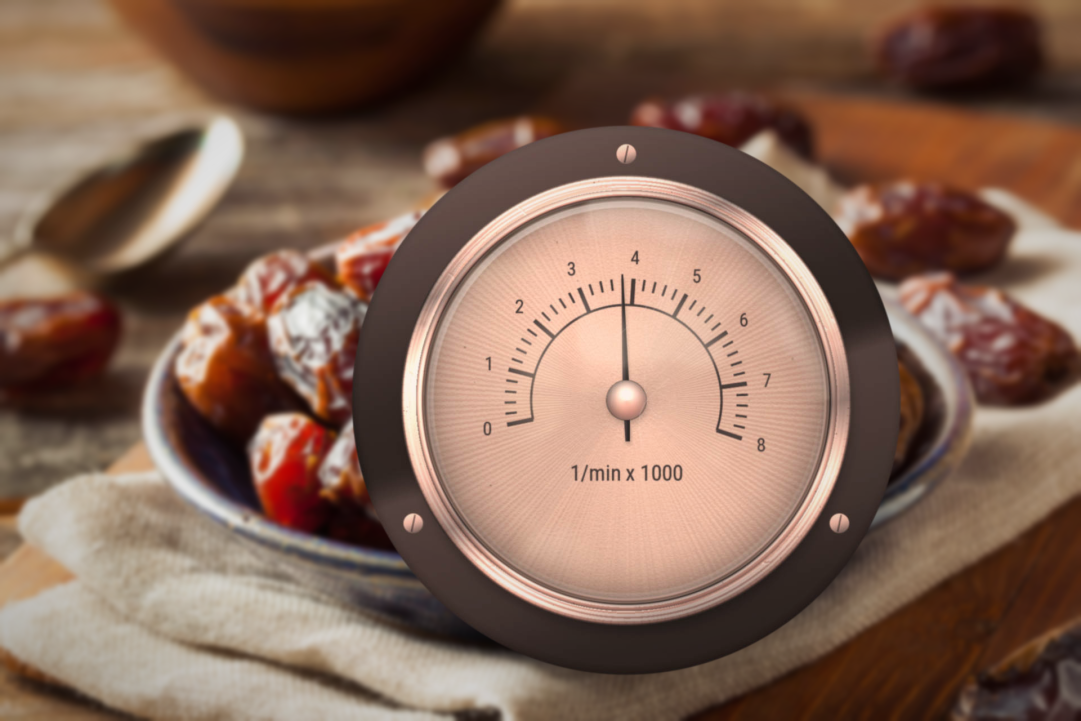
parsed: 3800 rpm
